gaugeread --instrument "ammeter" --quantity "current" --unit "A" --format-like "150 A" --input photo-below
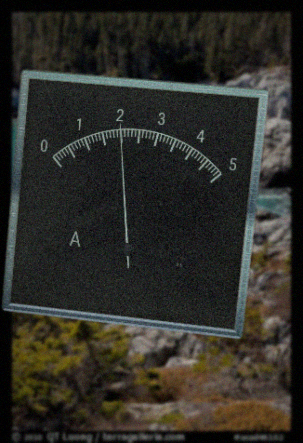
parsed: 2 A
